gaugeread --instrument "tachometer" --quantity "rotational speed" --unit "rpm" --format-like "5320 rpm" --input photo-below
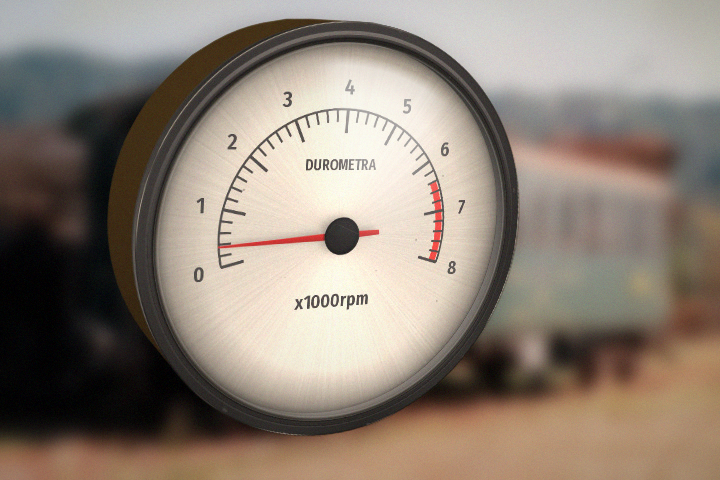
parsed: 400 rpm
